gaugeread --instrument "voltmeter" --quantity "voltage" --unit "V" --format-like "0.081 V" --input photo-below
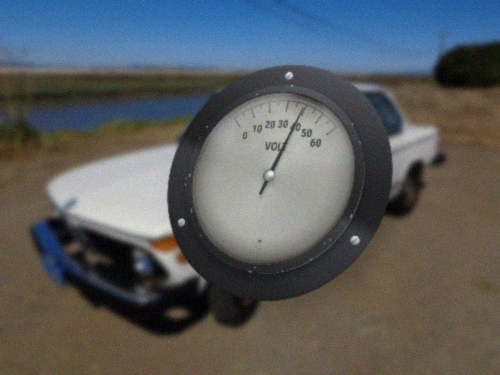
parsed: 40 V
